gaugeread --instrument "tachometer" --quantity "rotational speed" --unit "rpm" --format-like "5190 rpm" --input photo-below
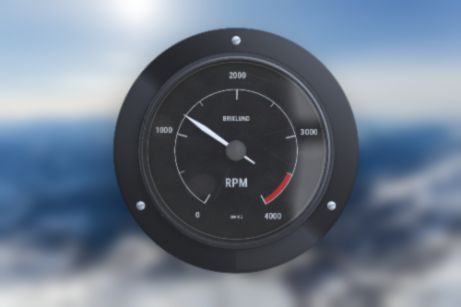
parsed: 1250 rpm
